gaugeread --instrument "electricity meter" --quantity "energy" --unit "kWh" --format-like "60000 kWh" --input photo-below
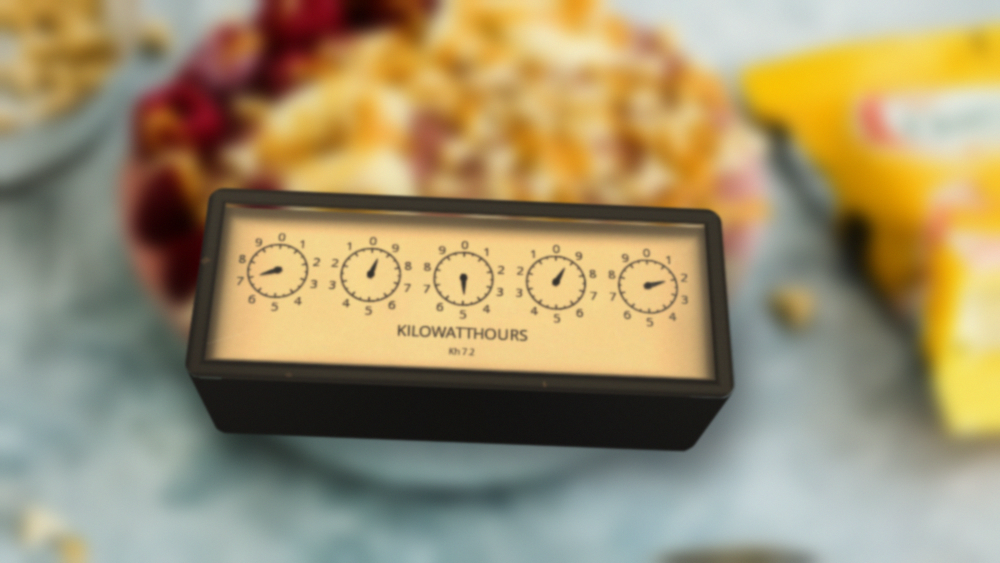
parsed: 69492 kWh
